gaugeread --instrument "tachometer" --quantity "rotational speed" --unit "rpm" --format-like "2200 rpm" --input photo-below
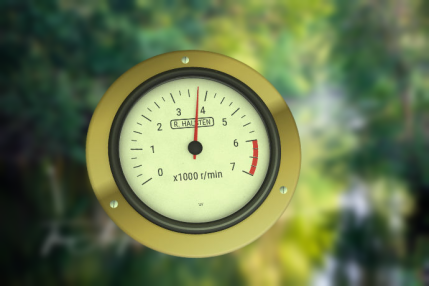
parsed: 3750 rpm
